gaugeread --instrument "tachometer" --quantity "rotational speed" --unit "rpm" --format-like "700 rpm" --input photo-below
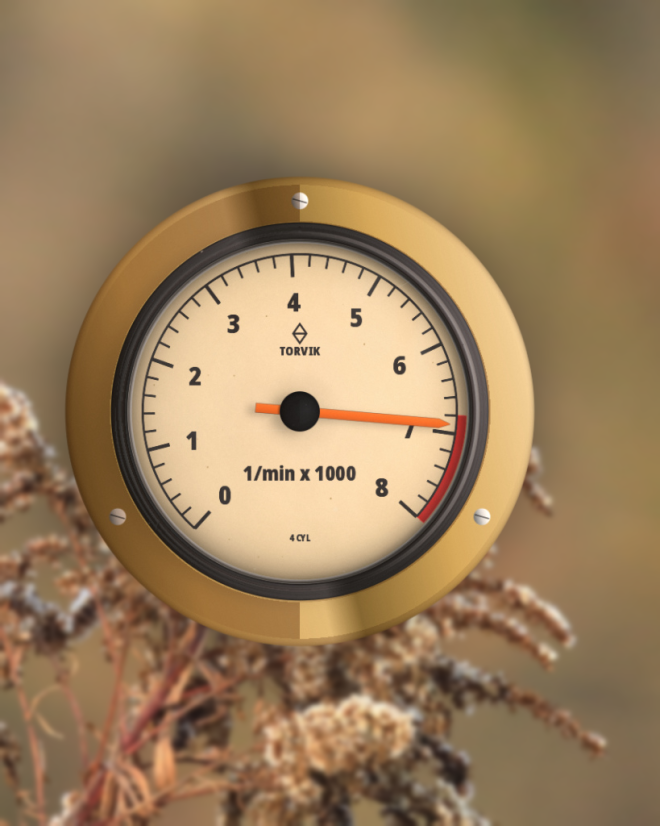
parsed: 6900 rpm
